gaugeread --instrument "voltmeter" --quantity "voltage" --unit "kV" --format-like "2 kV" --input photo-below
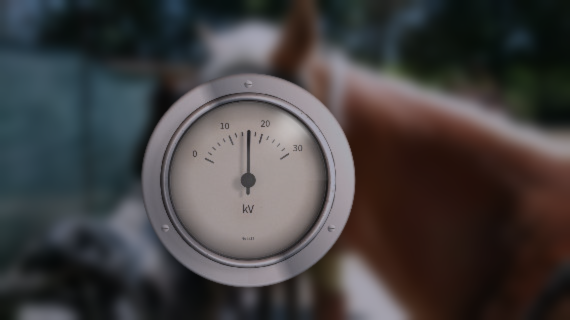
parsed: 16 kV
